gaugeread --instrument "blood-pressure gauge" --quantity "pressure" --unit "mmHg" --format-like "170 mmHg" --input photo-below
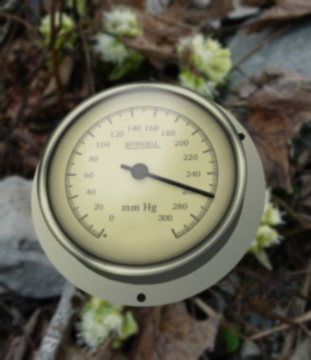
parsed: 260 mmHg
